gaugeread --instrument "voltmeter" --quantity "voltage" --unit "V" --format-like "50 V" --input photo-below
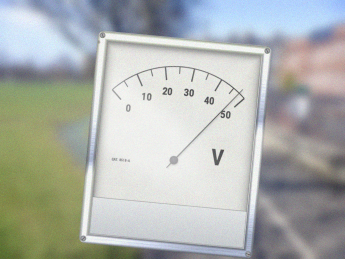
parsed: 47.5 V
